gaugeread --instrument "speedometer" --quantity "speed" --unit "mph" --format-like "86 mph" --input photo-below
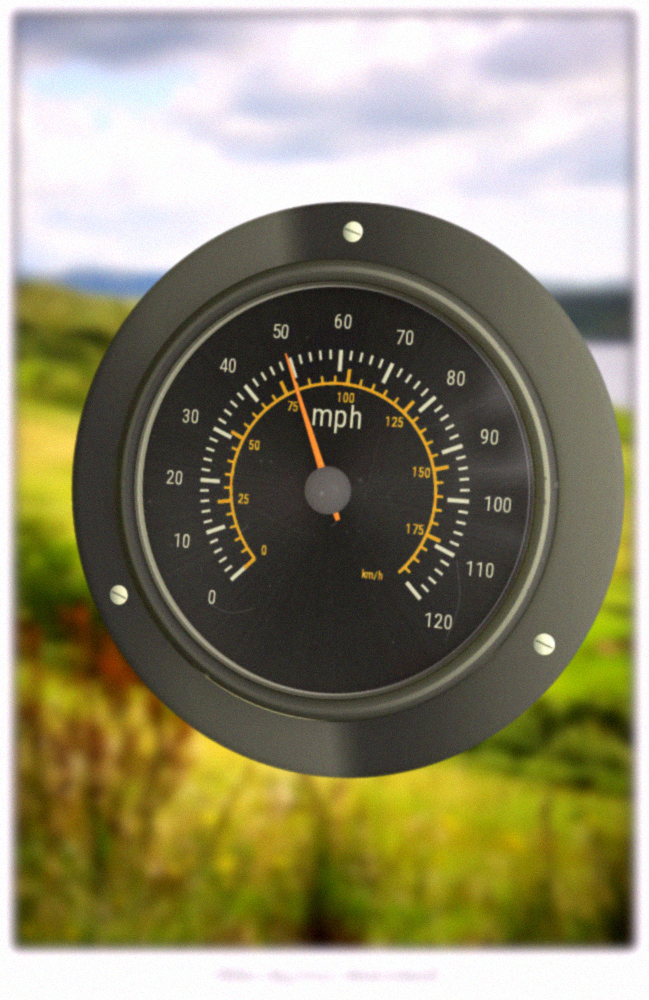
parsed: 50 mph
